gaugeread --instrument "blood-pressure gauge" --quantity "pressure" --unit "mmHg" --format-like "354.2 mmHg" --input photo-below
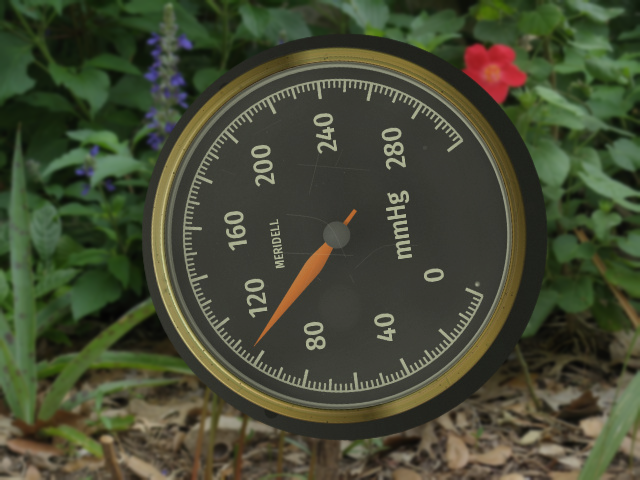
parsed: 104 mmHg
